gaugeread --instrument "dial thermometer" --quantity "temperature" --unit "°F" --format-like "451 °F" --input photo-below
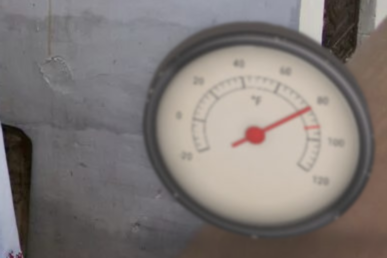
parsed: 80 °F
